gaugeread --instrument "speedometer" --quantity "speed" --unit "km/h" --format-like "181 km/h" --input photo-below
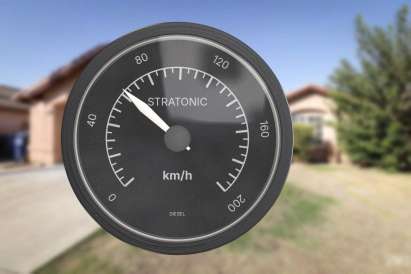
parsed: 62.5 km/h
